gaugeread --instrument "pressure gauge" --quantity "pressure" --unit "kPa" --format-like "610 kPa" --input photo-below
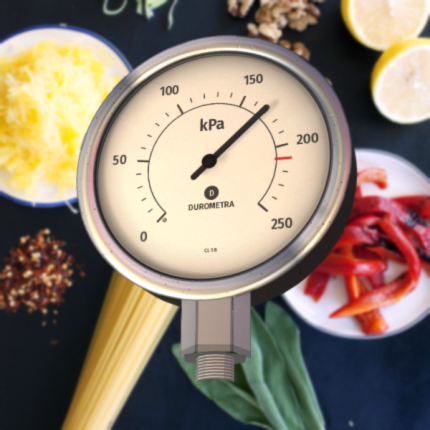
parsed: 170 kPa
